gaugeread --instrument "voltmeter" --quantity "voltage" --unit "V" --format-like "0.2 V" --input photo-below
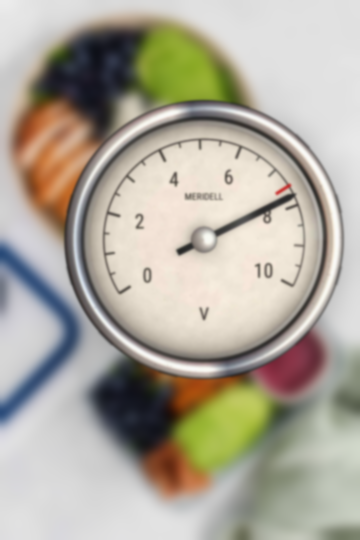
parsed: 7.75 V
